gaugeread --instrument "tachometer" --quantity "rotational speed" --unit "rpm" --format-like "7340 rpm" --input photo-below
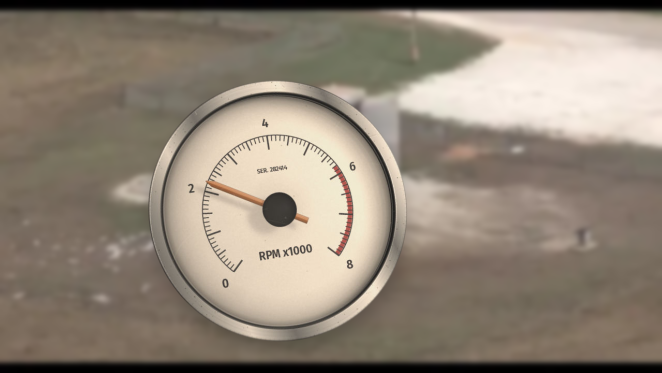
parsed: 2200 rpm
